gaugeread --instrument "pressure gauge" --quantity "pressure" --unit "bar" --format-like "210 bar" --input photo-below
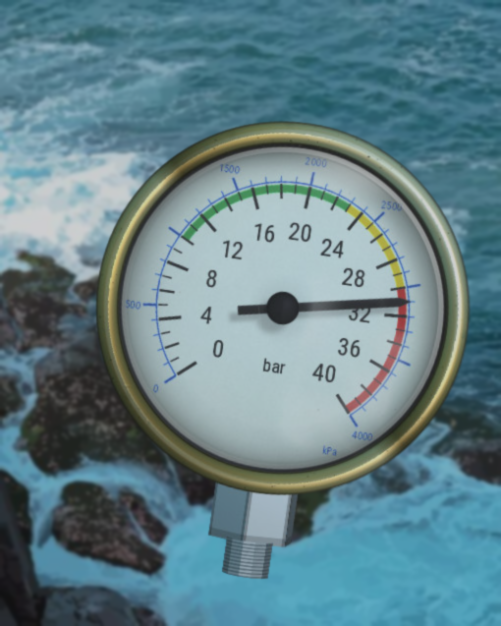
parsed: 31 bar
